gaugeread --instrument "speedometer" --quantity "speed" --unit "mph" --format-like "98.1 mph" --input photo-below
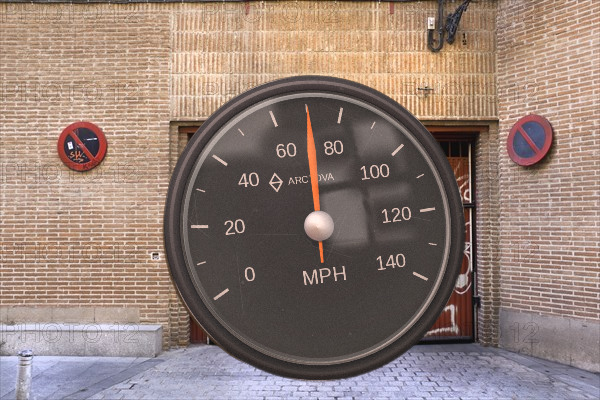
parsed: 70 mph
